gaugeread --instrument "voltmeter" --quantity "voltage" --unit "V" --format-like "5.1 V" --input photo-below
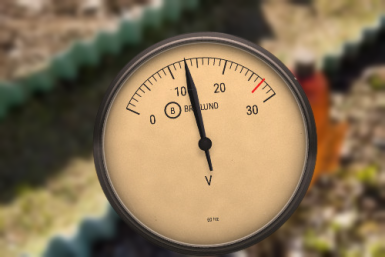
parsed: 13 V
